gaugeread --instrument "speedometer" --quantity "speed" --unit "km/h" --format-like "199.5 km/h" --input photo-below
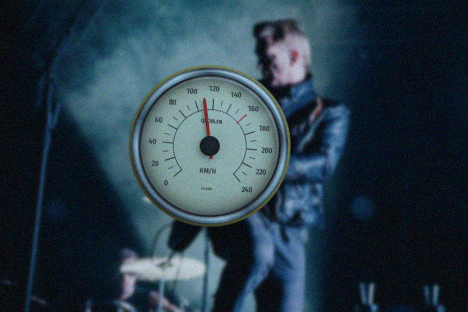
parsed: 110 km/h
